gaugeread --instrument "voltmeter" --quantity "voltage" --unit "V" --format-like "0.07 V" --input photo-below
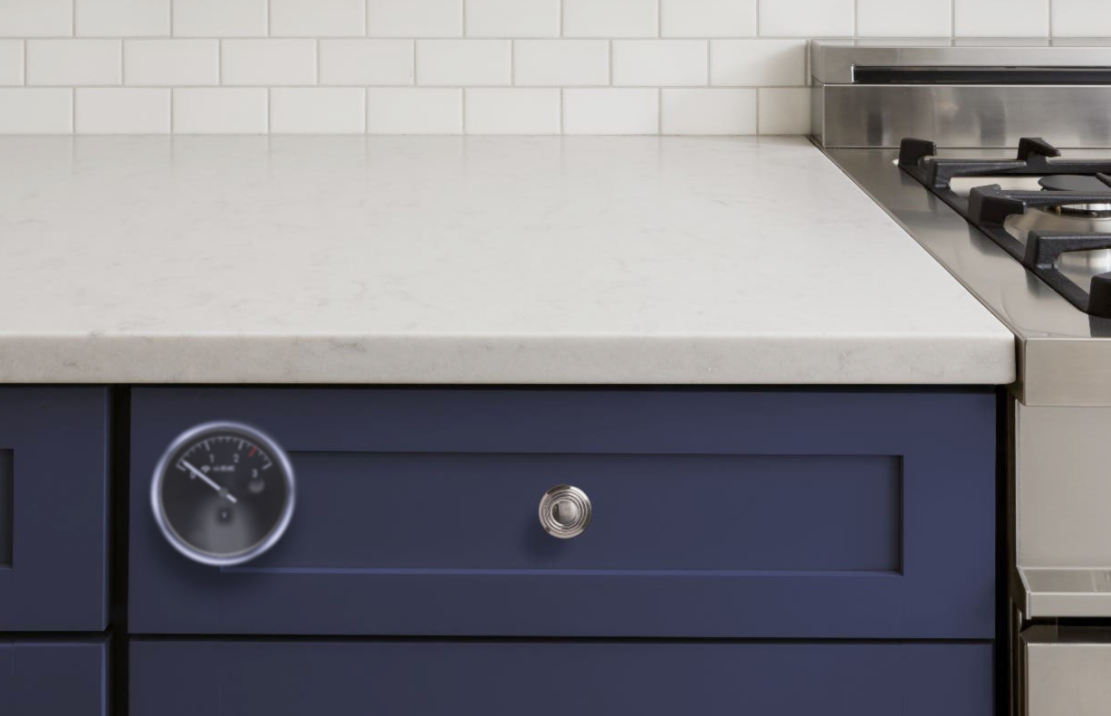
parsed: 0.2 V
